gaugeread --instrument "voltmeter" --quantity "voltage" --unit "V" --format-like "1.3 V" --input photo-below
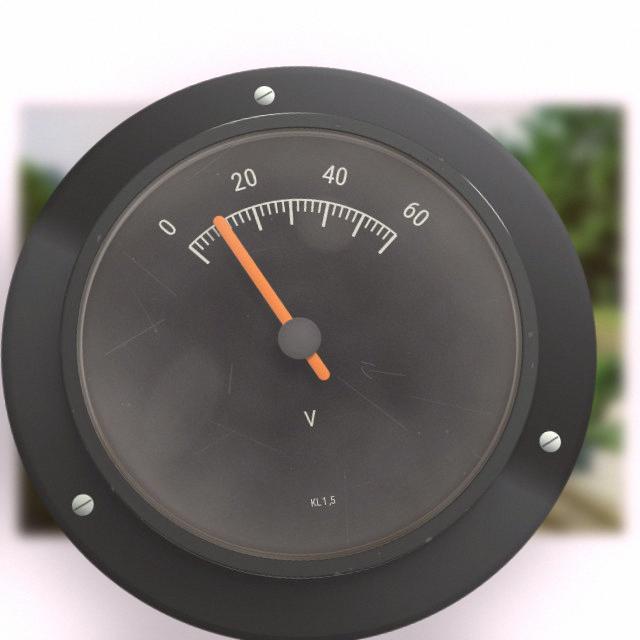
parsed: 10 V
